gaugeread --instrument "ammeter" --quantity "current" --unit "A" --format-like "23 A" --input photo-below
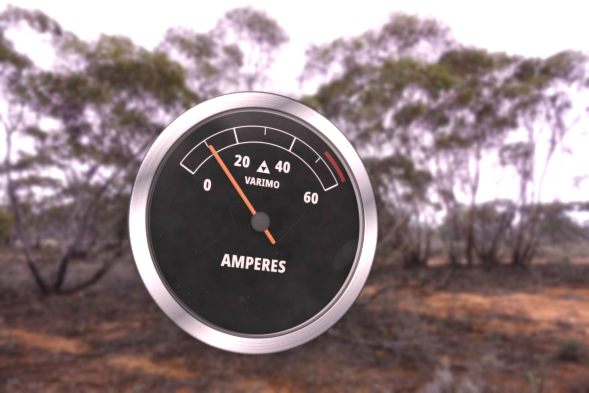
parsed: 10 A
